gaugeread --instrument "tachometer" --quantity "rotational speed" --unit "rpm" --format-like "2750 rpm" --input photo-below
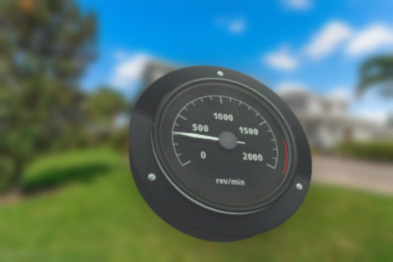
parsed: 300 rpm
